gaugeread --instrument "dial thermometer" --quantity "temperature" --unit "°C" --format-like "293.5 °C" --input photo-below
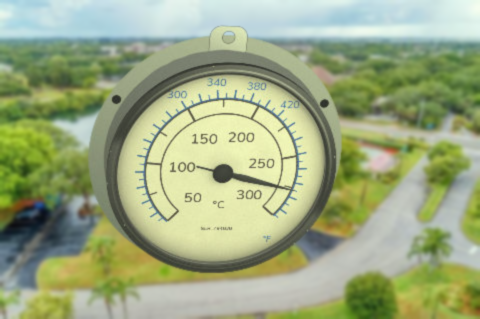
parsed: 275 °C
